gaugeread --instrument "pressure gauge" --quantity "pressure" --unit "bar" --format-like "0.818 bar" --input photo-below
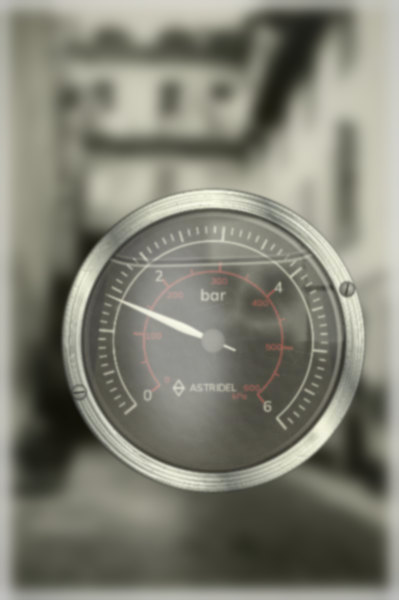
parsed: 1.4 bar
